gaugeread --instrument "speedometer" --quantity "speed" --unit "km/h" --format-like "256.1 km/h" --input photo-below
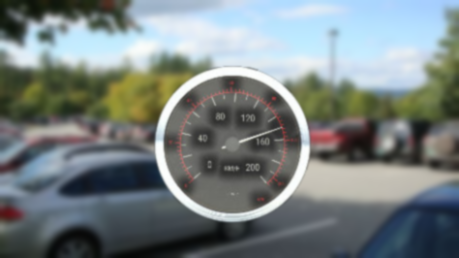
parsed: 150 km/h
